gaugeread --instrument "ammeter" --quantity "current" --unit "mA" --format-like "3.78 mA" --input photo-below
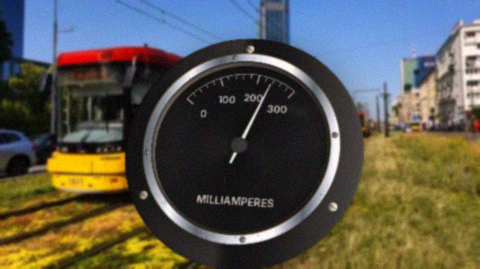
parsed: 240 mA
